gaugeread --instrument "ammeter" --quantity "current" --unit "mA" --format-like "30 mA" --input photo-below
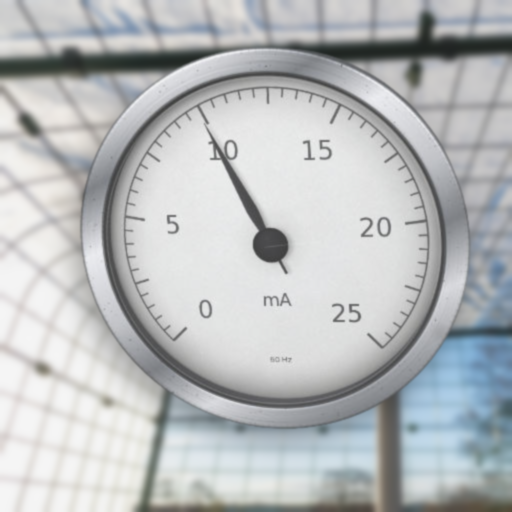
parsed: 10 mA
